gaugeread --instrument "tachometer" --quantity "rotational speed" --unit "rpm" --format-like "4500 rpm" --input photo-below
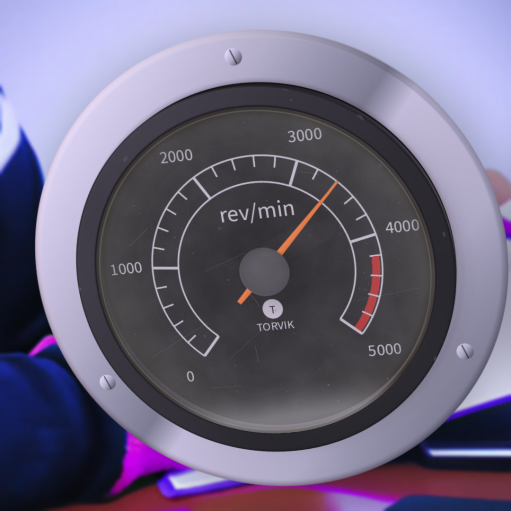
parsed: 3400 rpm
